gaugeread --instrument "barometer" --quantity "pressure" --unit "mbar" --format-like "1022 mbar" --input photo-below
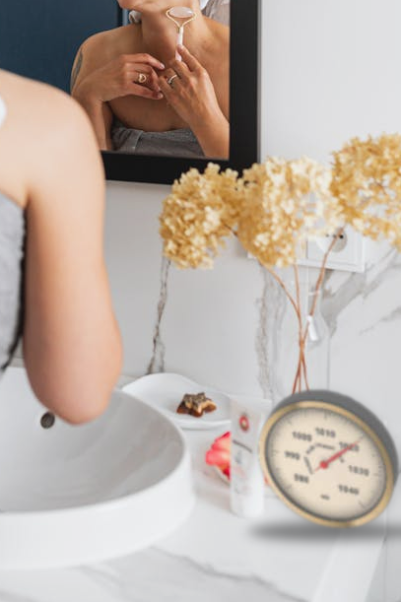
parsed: 1020 mbar
